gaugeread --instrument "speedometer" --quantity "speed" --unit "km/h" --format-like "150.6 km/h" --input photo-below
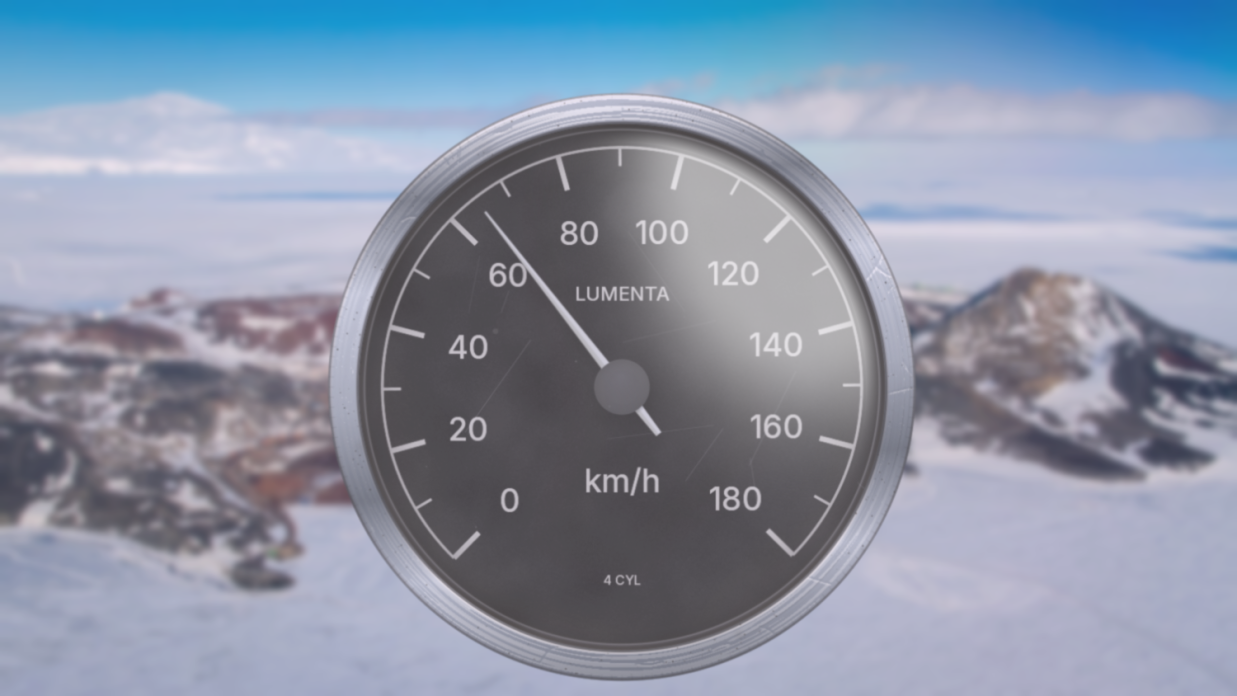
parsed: 65 km/h
